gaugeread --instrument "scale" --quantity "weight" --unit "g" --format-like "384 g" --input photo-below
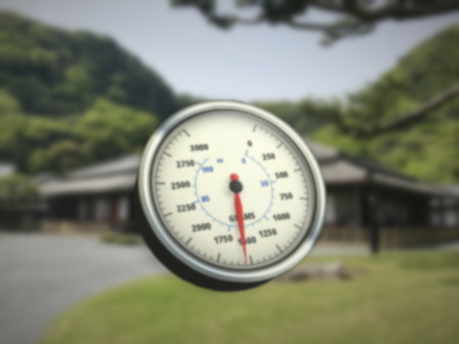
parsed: 1550 g
